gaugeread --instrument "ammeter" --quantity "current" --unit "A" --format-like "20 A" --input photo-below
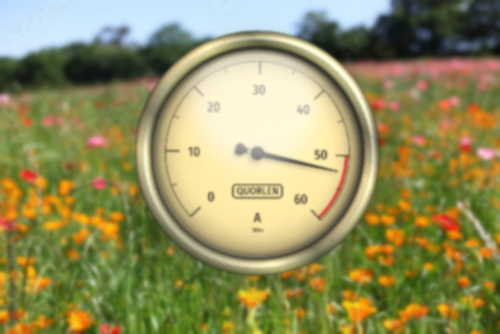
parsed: 52.5 A
